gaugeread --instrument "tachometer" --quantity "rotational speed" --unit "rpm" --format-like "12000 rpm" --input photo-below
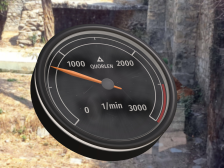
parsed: 750 rpm
